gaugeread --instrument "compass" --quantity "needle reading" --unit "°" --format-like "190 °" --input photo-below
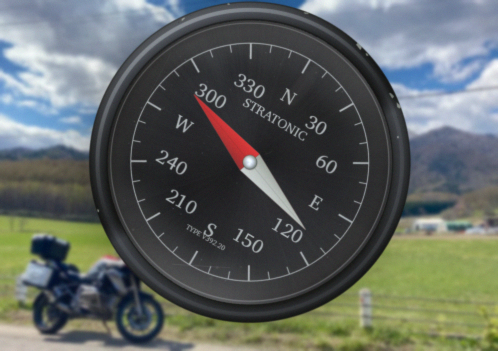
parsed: 290 °
